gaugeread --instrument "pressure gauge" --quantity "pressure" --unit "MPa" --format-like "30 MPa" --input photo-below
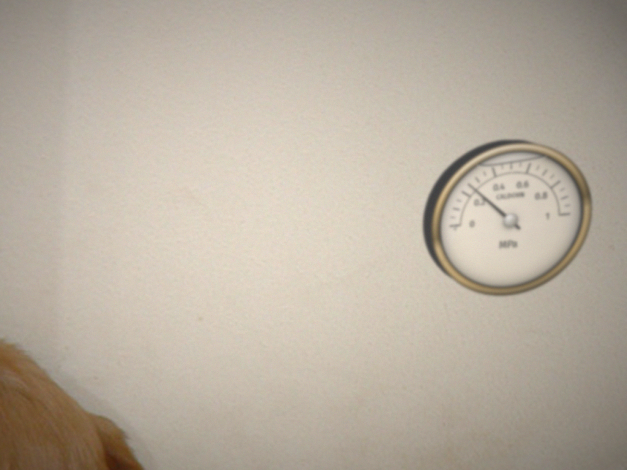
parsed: 0.25 MPa
